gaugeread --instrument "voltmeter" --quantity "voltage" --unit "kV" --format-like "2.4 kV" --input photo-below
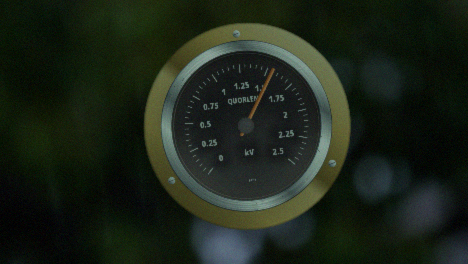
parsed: 1.55 kV
